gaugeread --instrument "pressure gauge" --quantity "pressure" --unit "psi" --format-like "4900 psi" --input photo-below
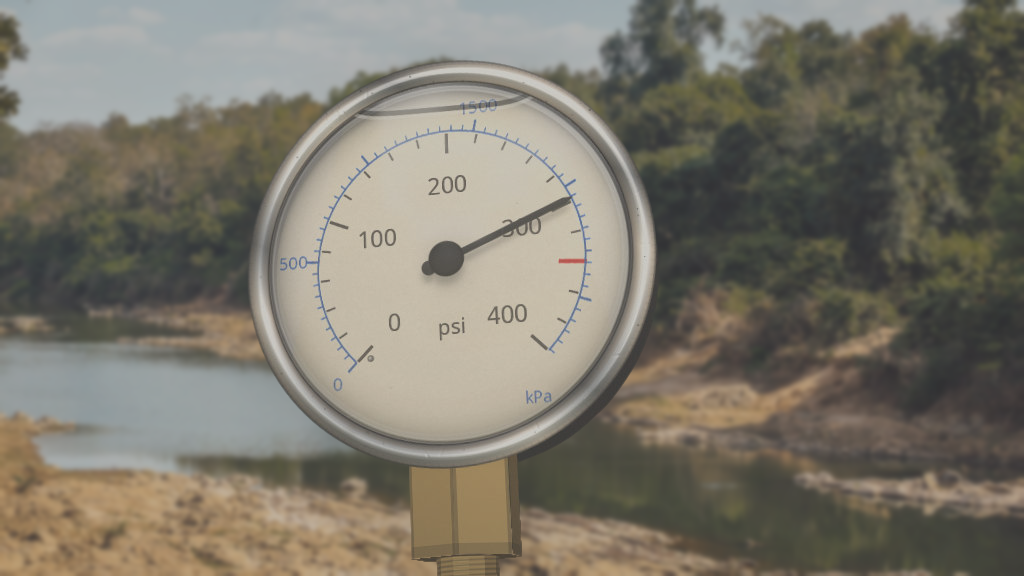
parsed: 300 psi
